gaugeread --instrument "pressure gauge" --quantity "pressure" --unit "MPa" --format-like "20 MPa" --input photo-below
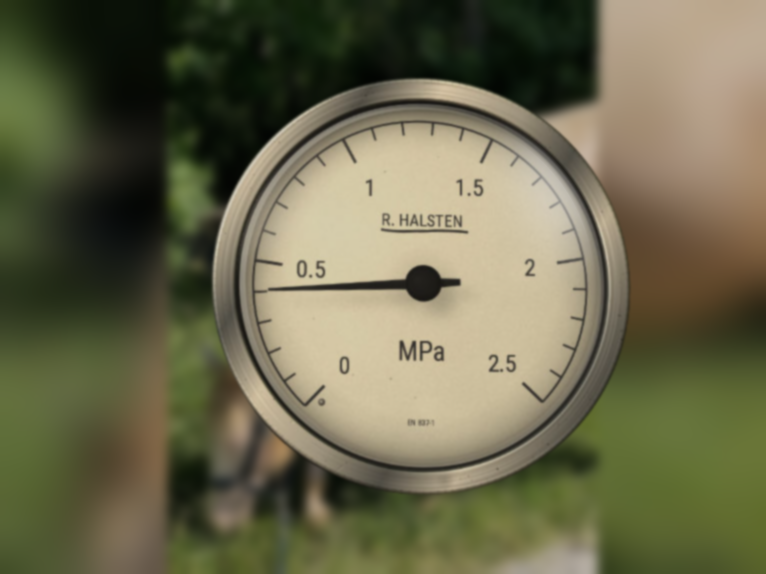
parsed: 0.4 MPa
